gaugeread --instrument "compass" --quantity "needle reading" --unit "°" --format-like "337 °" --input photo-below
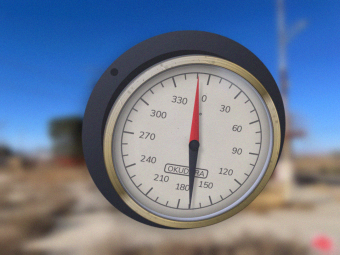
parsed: 350 °
